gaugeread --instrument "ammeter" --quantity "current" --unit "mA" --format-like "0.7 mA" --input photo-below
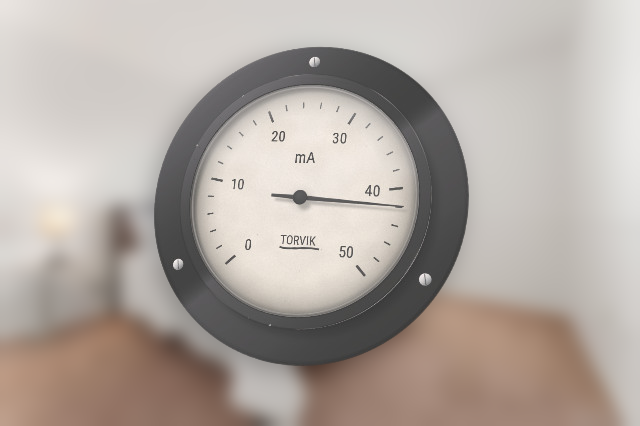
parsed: 42 mA
